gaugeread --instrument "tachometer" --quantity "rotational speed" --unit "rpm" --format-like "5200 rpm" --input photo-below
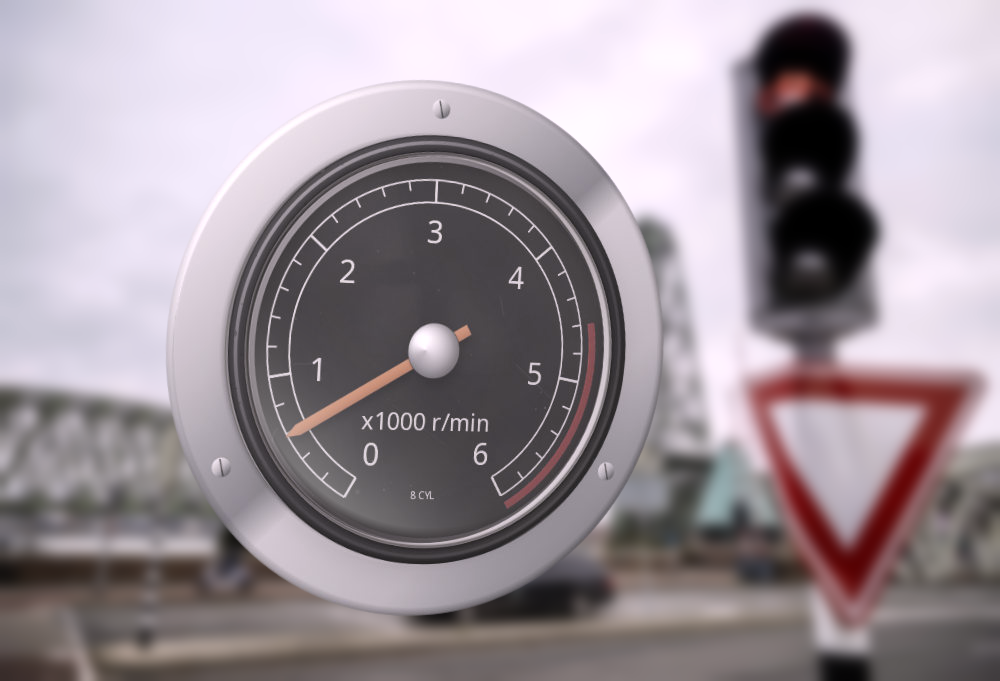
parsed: 600 rpm
